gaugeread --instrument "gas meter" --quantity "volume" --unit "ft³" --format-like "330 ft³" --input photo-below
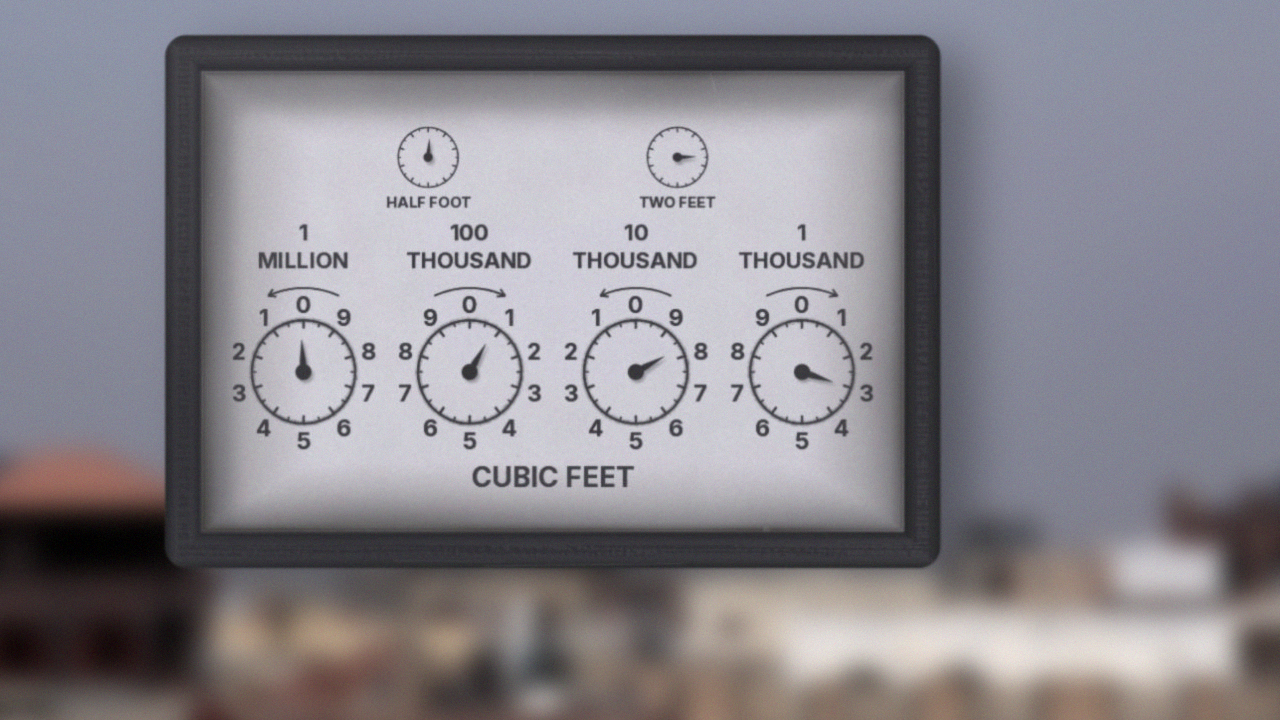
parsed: 8300 ft³
